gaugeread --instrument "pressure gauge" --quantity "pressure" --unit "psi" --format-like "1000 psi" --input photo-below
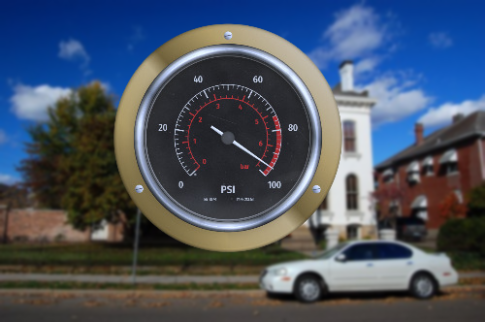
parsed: 96 psi
